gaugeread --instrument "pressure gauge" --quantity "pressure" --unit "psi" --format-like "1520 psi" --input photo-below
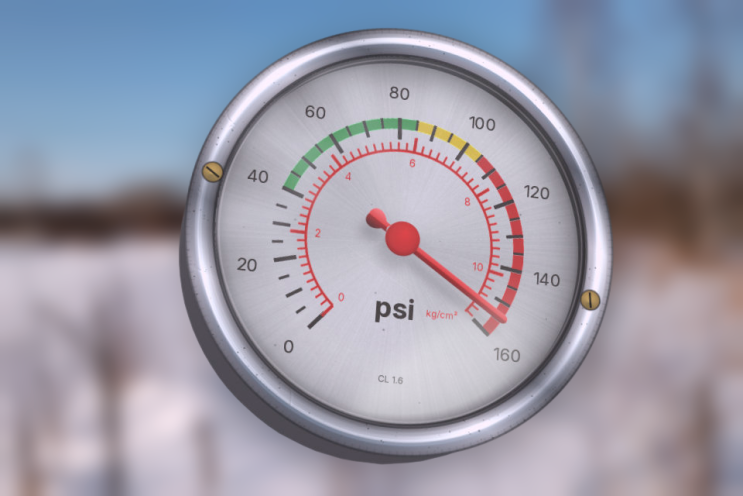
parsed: 155 psi
